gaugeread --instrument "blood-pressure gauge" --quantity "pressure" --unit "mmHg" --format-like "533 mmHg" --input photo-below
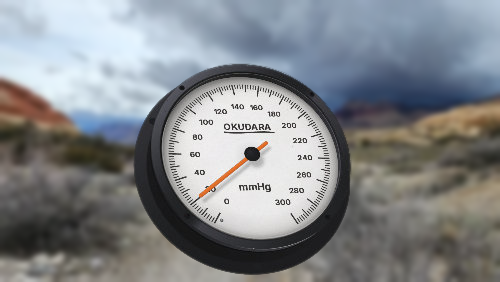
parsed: 20 mmHg
